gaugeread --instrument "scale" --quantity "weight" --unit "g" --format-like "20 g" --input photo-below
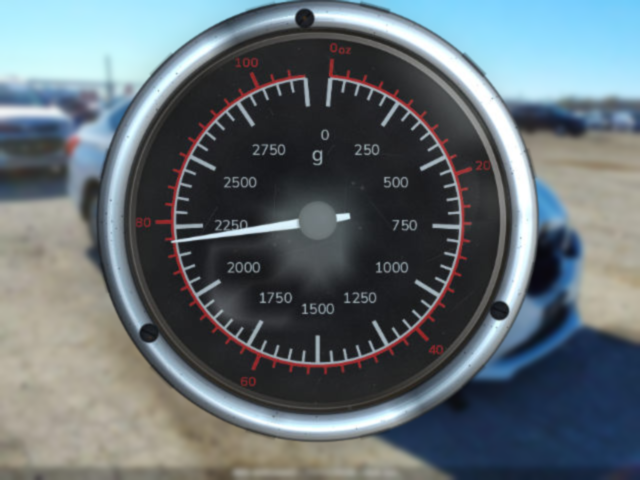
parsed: 2200 g
